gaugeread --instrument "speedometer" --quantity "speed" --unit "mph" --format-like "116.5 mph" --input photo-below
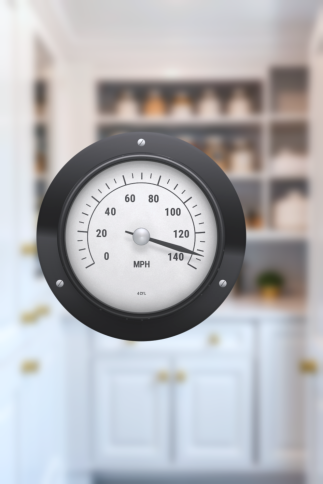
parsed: 132.5 mph
